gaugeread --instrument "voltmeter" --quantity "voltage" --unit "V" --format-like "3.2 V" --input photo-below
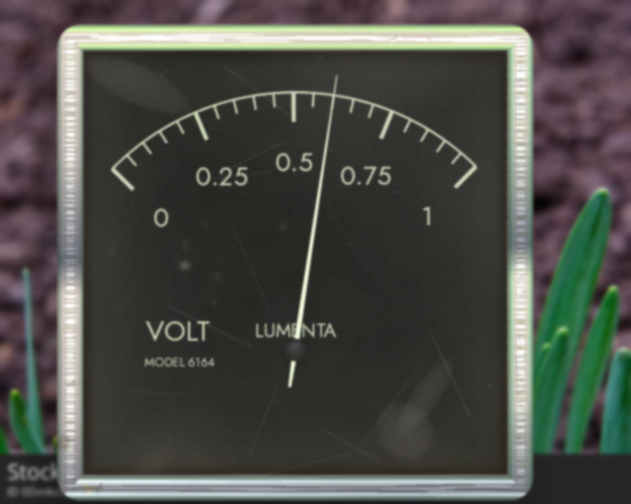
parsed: 0.6 V
